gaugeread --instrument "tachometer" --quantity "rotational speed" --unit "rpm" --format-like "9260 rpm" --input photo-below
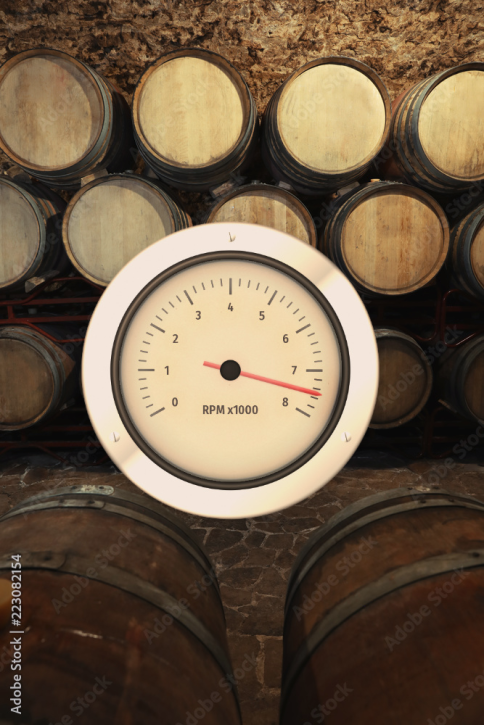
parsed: 7500 rpm
